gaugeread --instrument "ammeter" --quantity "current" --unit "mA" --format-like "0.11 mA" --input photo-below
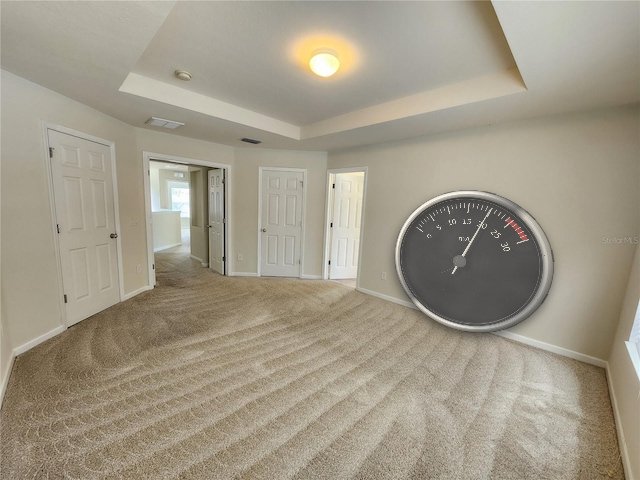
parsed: 20 mA
